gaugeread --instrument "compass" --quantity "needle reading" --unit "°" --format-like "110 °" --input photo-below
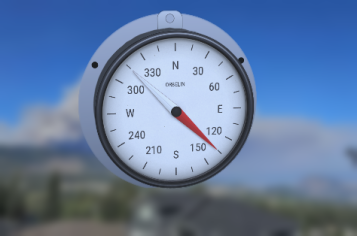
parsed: 135 °
